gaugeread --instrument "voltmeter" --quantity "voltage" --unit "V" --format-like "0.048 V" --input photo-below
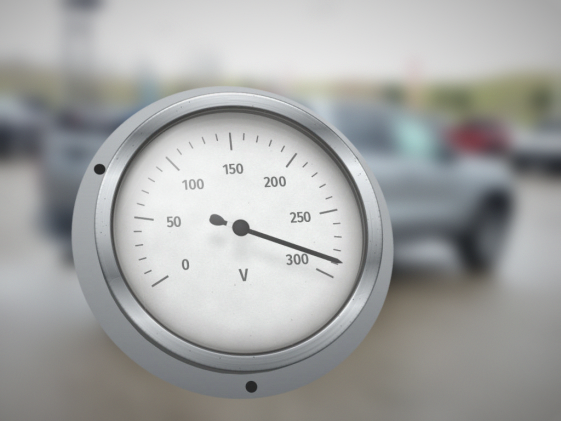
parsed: 290 V
